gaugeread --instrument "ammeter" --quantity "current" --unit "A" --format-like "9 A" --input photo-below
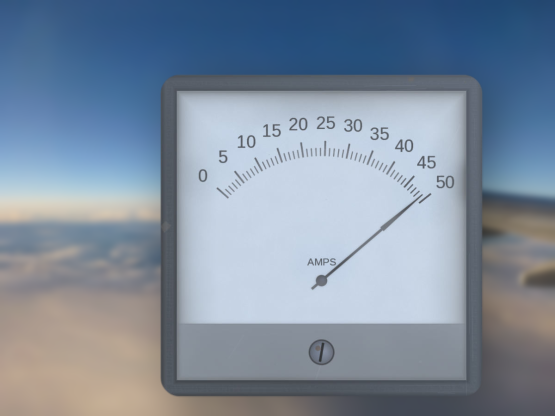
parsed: 49 A
